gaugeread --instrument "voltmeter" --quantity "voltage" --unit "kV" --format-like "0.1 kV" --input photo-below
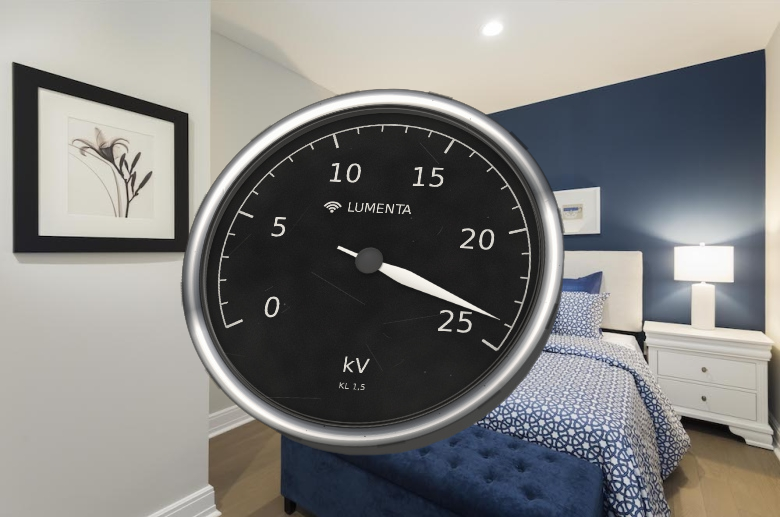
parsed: 24 kV
